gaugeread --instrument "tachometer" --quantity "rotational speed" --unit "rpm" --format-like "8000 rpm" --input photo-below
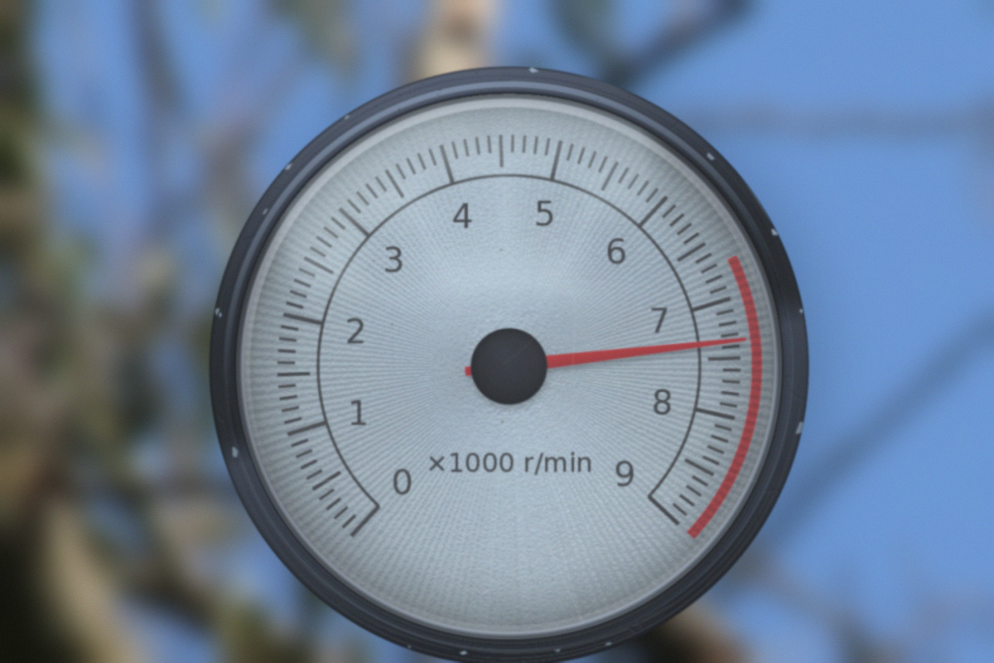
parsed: 7350 rpm
